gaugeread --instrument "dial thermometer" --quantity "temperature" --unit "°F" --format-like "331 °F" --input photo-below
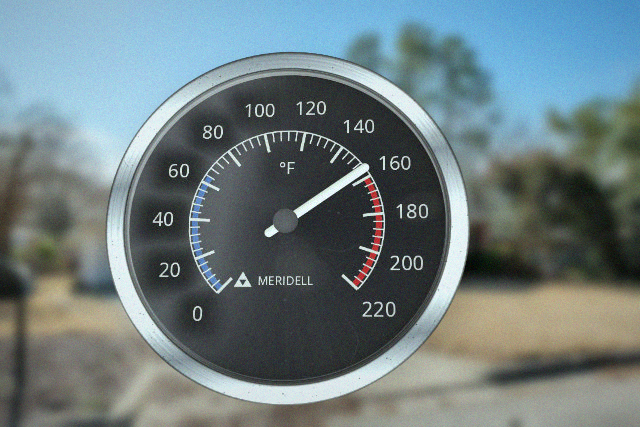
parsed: 156 °F
